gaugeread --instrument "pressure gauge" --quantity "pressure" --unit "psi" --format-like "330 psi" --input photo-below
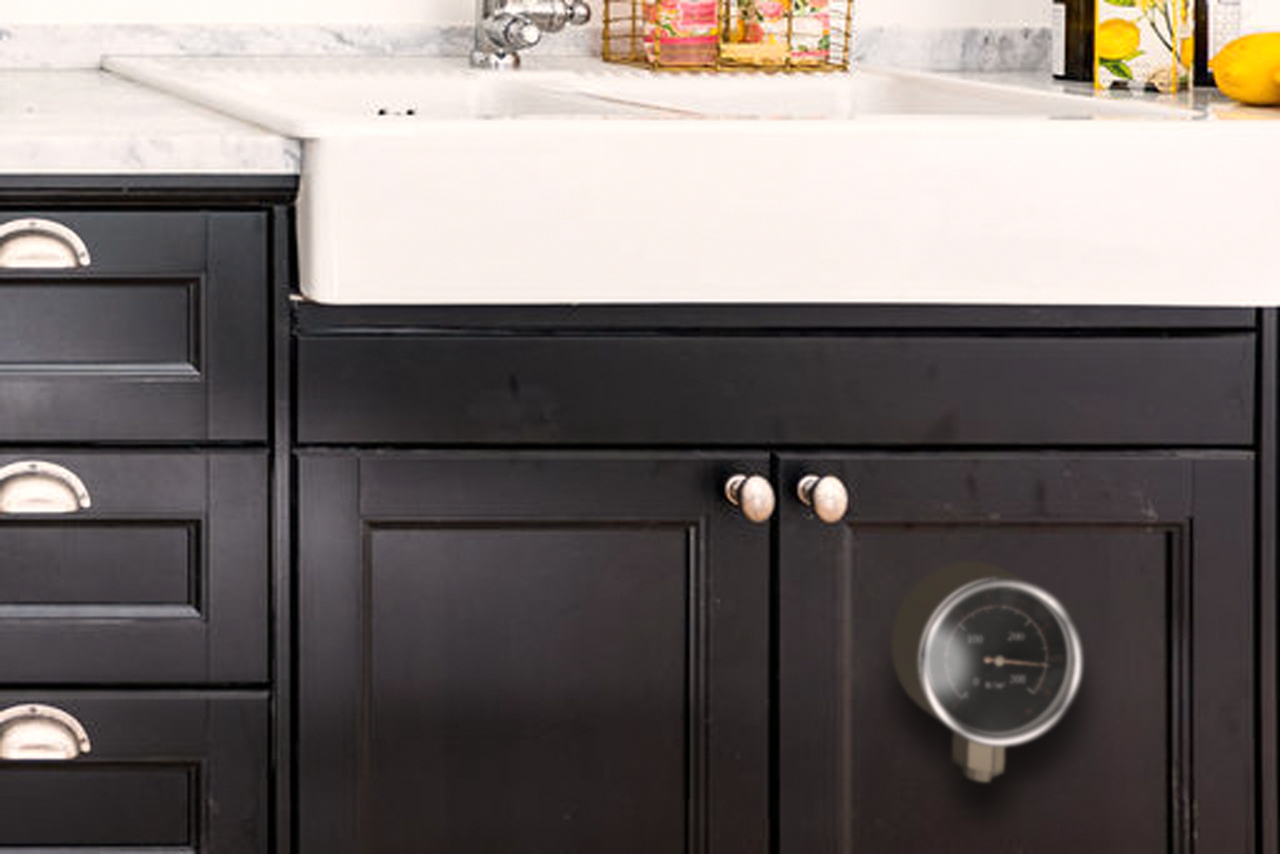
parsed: 260 psi
